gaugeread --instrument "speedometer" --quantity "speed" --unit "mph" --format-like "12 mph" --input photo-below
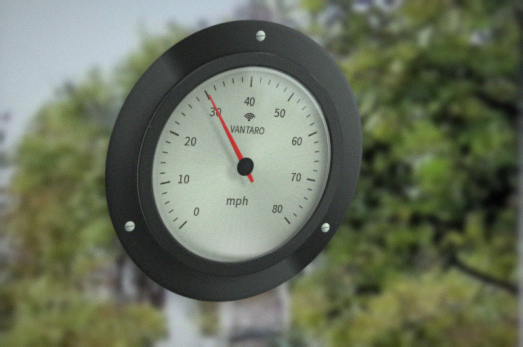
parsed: 30 mph
